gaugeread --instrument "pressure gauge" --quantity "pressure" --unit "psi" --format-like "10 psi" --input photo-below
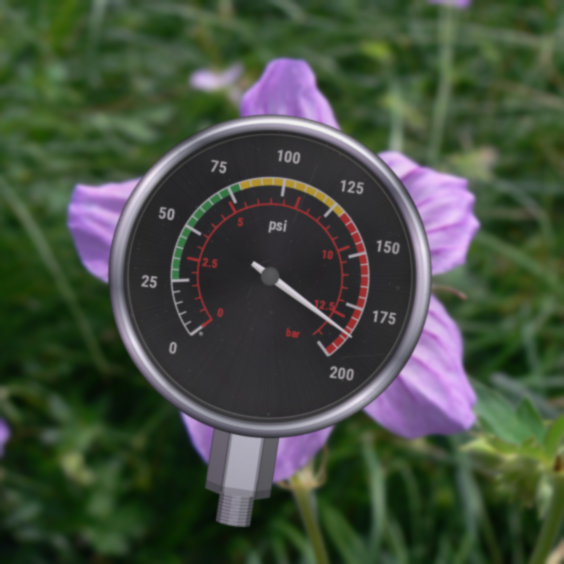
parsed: 187.5 psi
